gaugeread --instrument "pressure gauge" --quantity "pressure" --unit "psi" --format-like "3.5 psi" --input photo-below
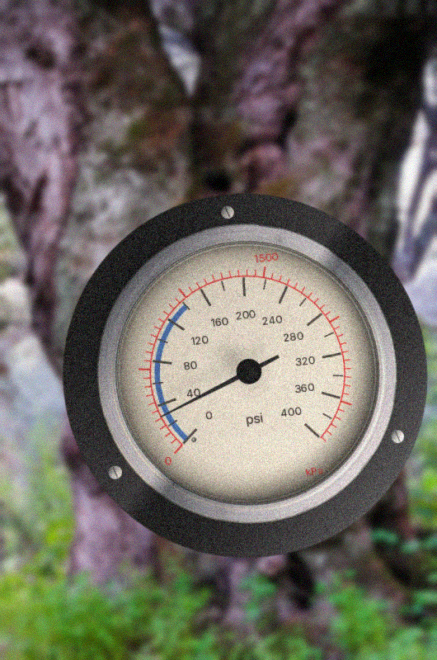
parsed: 30 psi
